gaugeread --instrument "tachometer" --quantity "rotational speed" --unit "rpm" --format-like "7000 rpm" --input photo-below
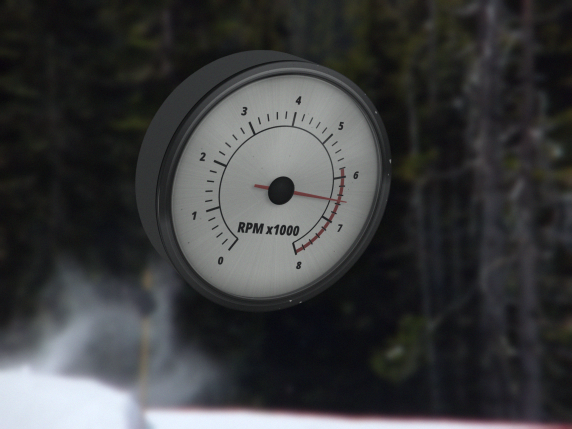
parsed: 6500 rpm
